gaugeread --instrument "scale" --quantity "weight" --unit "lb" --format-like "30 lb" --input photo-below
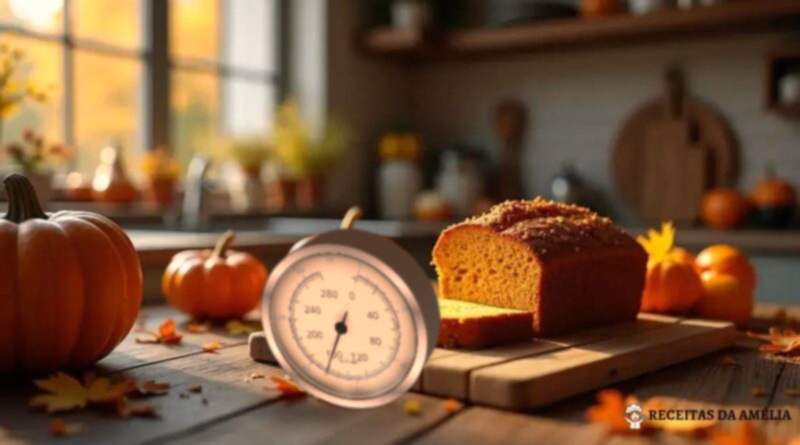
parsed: 160 lb
